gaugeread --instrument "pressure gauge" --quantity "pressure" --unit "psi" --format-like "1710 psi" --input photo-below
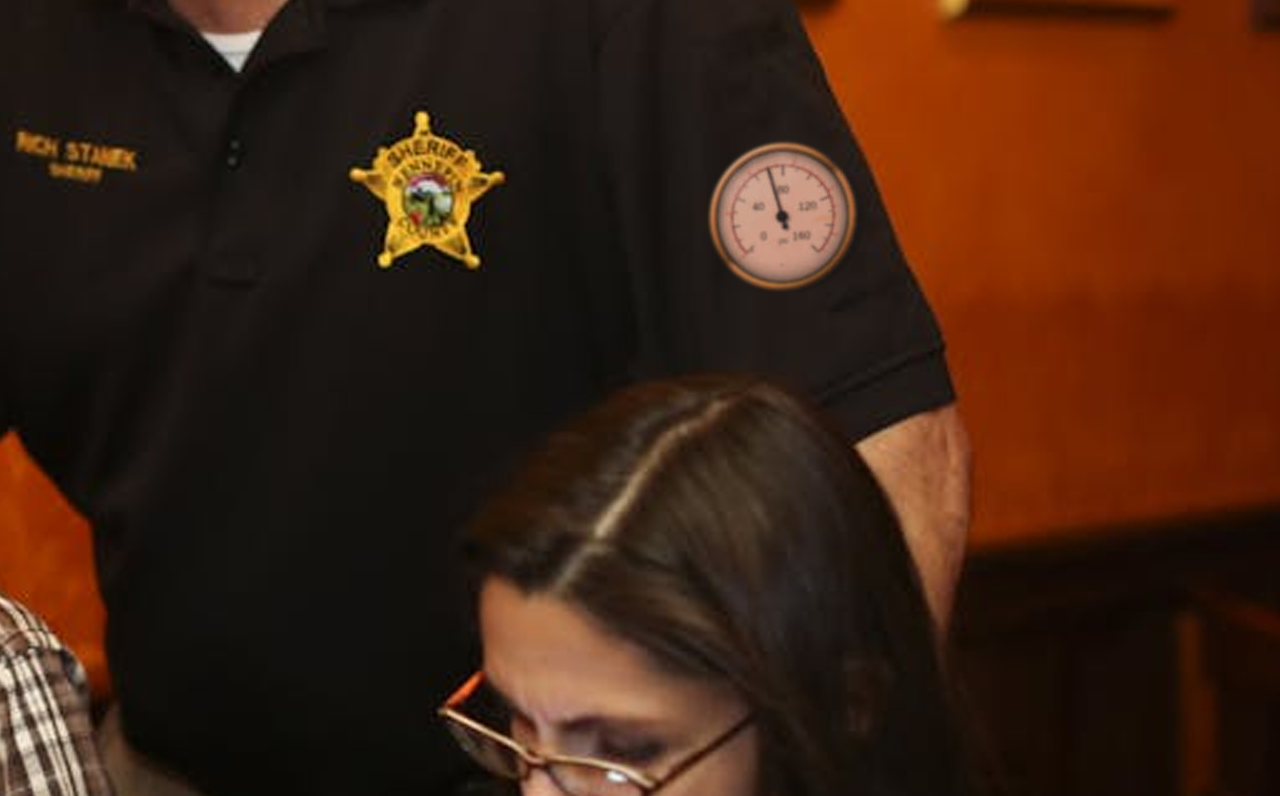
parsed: 70 psi
